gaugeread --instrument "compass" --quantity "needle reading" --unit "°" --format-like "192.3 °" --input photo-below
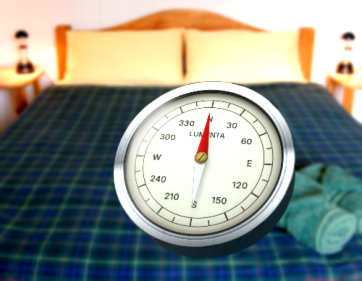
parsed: 0 °
